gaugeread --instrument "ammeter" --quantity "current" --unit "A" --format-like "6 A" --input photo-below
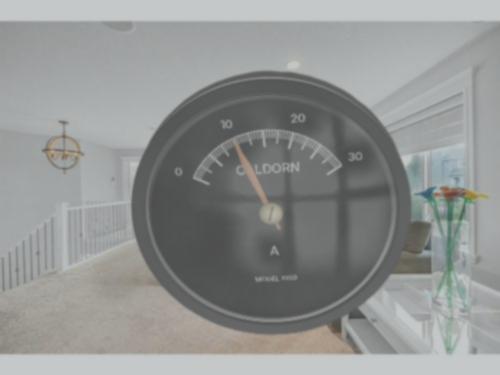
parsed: 10 A
